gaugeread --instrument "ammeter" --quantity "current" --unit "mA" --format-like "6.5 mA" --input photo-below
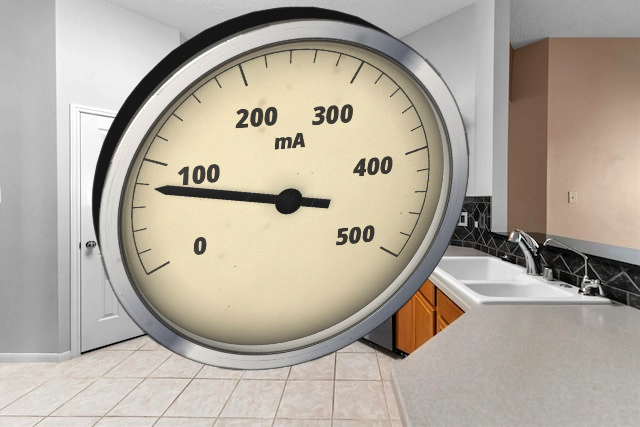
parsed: 80 mA
